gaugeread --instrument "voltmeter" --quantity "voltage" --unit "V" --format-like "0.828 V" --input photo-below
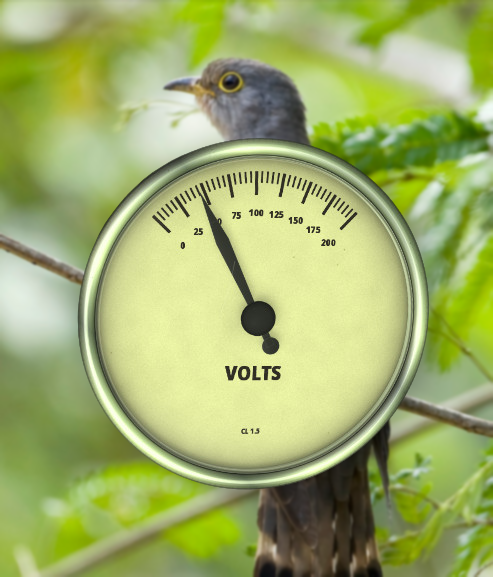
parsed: 45 V
